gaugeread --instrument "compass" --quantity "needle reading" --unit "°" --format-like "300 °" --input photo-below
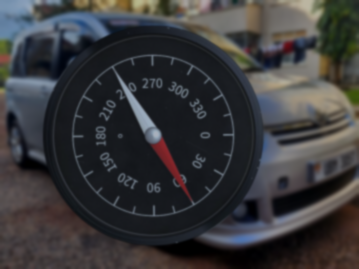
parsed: 60 °
